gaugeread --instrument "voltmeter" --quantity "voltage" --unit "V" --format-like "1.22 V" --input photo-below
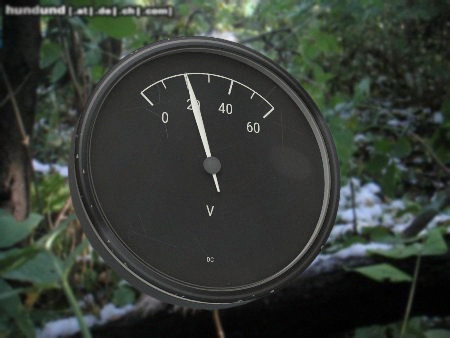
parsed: 20 V
